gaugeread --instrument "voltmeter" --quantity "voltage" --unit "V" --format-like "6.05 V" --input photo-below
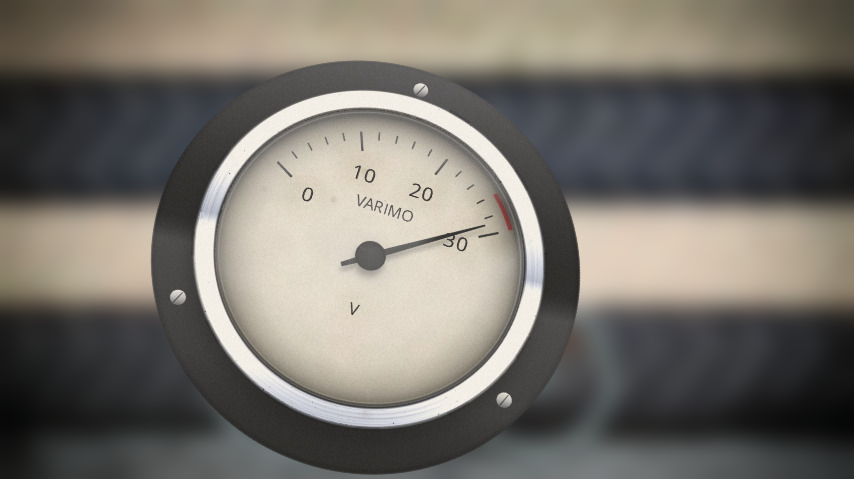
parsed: 29 V
